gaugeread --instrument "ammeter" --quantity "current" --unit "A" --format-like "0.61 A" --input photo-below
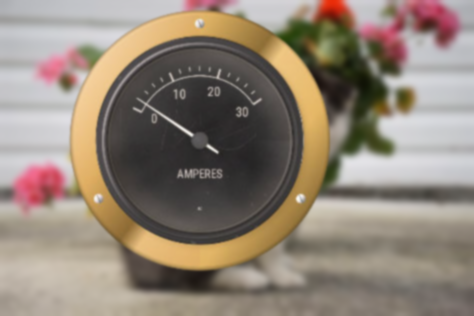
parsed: 2 A
